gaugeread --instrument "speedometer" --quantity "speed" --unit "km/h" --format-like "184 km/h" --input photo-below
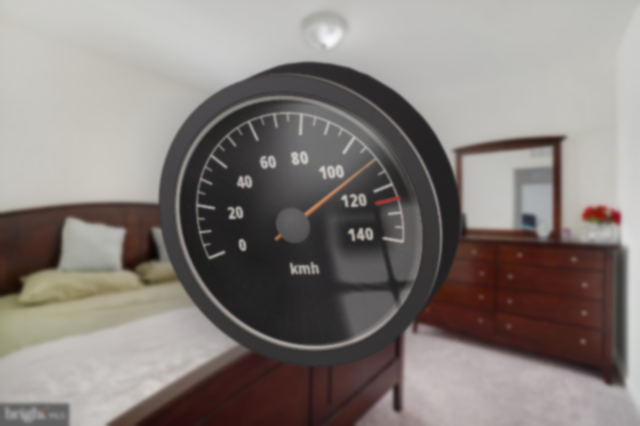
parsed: 110 km/h
